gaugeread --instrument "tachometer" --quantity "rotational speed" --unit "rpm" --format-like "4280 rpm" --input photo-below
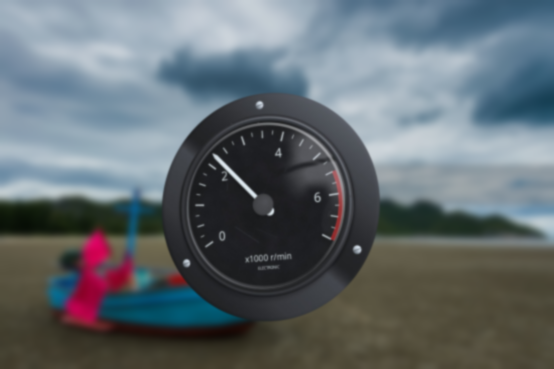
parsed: 2250 rpm
